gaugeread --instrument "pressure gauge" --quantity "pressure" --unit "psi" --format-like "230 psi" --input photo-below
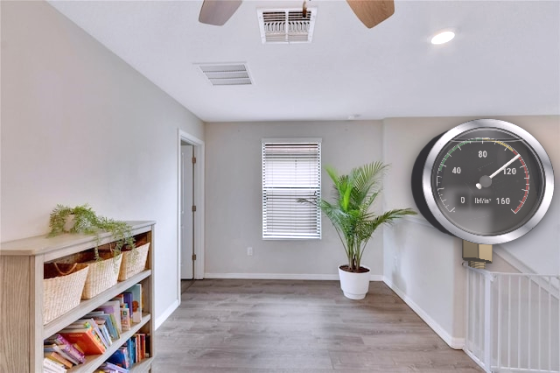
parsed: 110 psi
